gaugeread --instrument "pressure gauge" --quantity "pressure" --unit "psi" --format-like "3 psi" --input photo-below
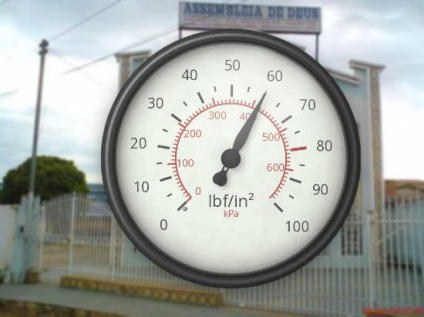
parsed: 60 psi
